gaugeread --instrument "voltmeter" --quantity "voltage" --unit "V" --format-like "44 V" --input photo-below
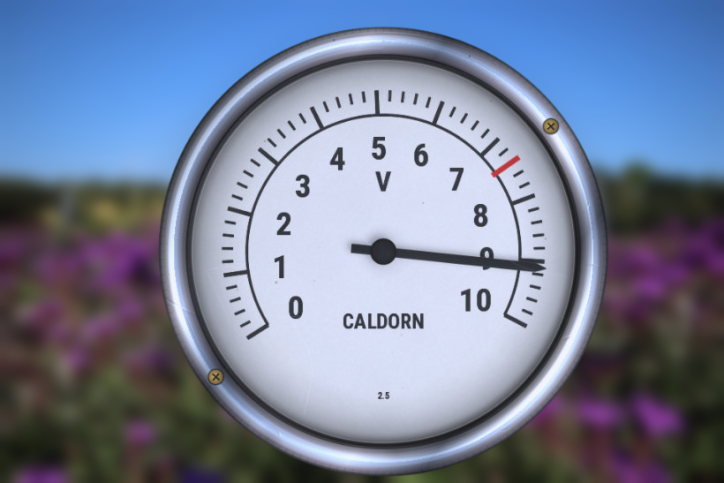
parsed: 9.1 V
